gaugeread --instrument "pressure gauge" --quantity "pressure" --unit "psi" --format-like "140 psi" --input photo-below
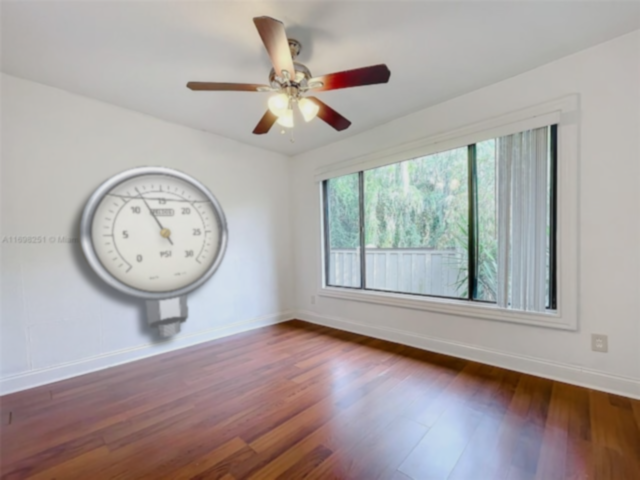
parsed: 12 psi
